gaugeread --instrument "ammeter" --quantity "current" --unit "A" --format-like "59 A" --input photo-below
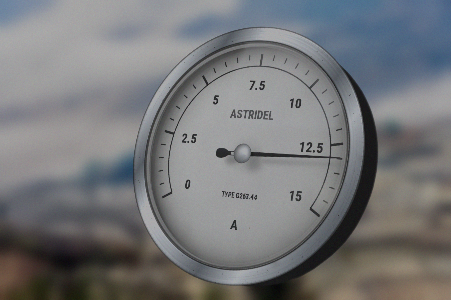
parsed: 13 A
